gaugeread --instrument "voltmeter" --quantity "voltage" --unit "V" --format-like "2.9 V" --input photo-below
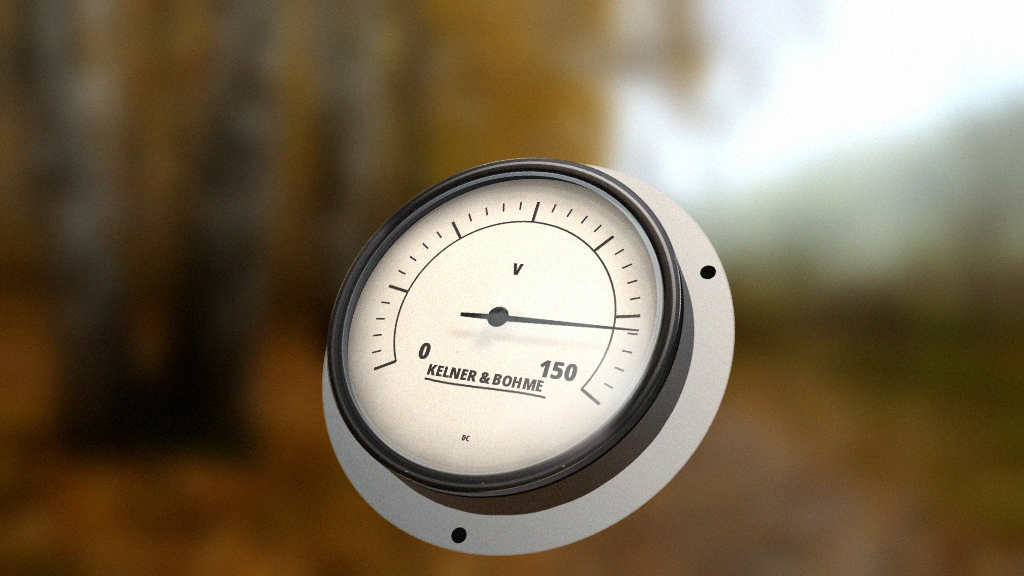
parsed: 130 V
